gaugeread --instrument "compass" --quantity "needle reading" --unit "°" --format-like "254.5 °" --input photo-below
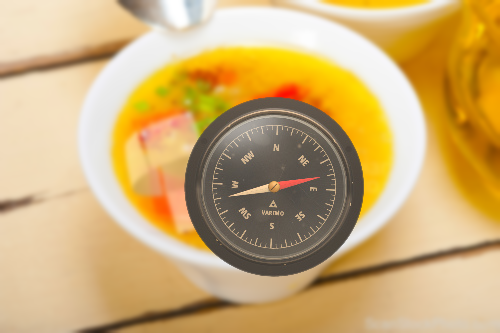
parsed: 75 °
